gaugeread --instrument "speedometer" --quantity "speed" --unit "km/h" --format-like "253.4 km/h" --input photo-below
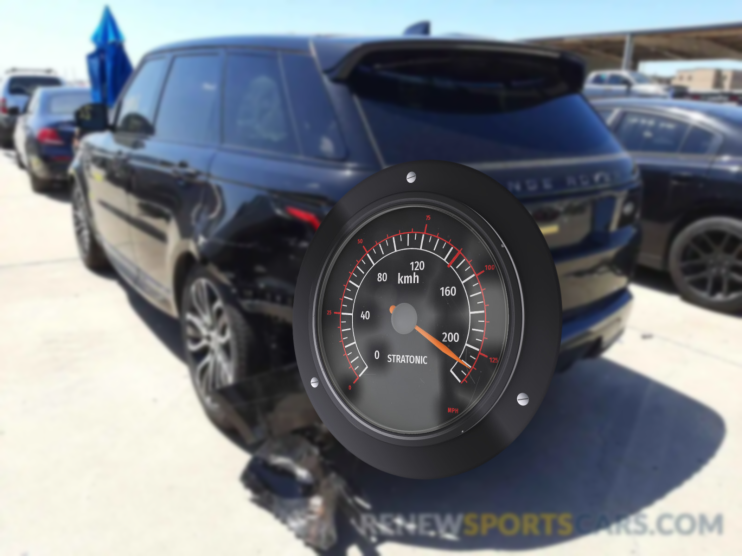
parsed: 210 km/h
